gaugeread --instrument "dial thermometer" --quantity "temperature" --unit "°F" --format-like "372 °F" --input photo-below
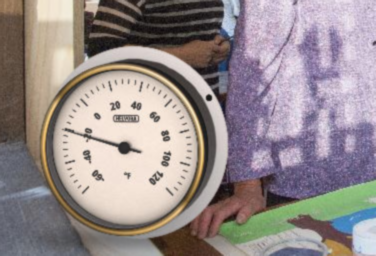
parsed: -20 °F
